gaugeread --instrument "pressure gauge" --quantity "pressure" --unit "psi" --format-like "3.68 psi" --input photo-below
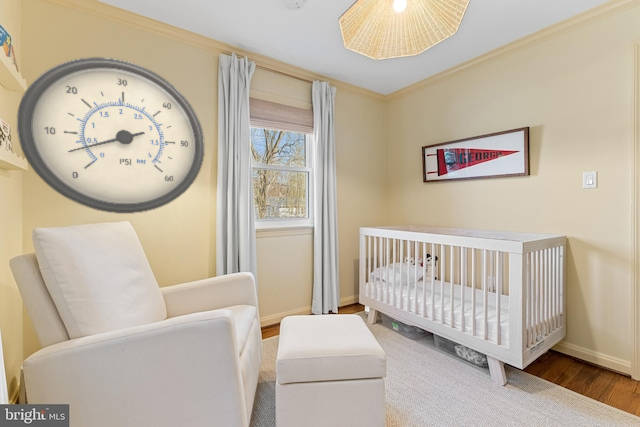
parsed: 5 psi
